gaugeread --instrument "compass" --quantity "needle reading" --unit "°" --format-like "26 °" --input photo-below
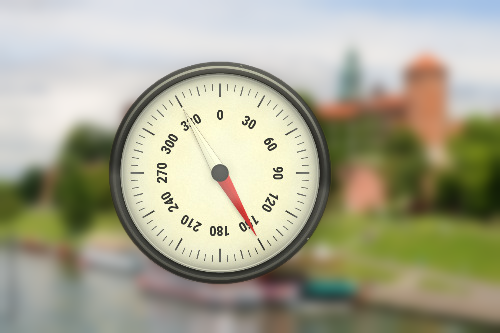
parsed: 150 °
